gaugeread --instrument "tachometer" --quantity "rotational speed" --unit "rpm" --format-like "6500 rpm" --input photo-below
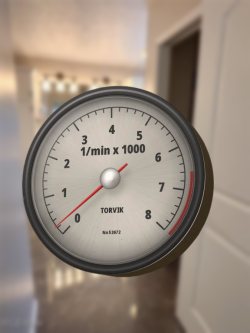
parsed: 200 rpm
